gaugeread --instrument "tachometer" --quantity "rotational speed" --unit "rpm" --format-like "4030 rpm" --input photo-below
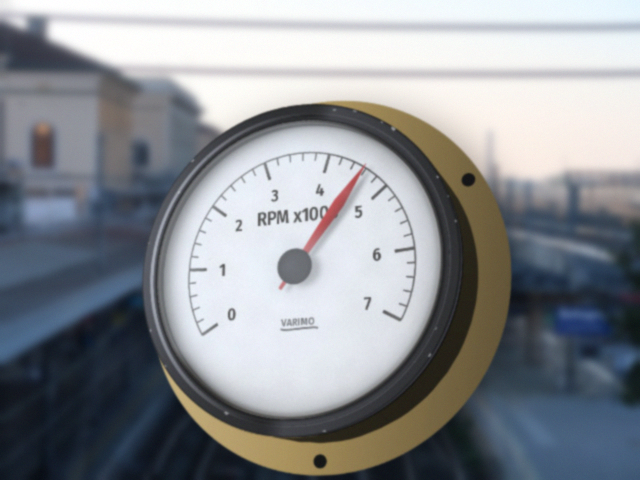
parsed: 4600 rpm
